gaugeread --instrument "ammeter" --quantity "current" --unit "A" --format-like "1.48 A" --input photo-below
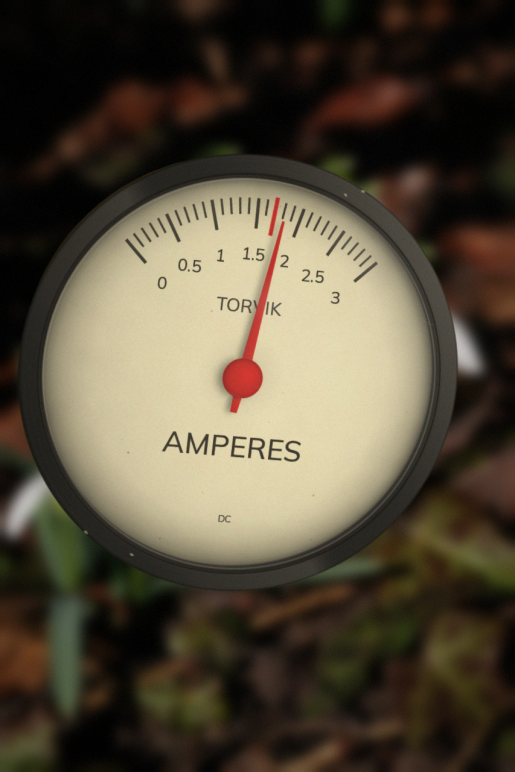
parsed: 1.8 A
